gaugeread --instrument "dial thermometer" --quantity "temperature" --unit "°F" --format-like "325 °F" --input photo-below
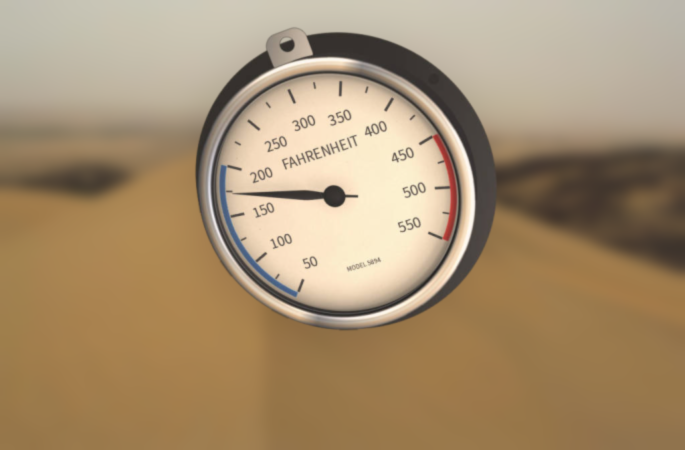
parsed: 175 °F
